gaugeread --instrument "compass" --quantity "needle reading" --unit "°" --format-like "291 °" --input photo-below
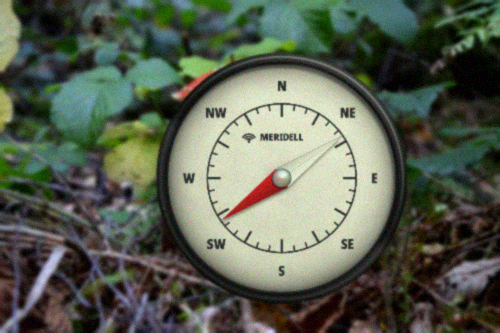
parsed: 235 °
